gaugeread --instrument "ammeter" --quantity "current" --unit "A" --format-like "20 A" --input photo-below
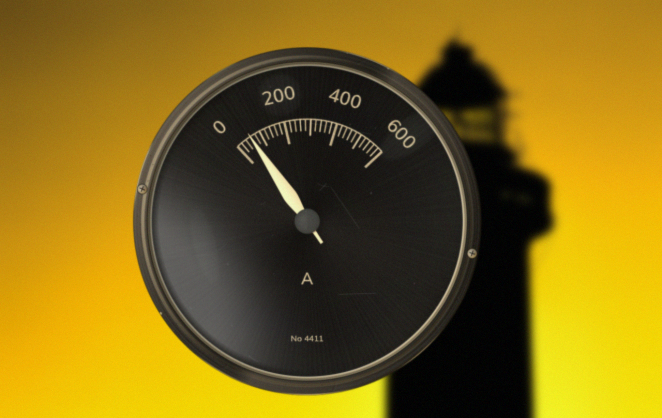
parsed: 60 A
